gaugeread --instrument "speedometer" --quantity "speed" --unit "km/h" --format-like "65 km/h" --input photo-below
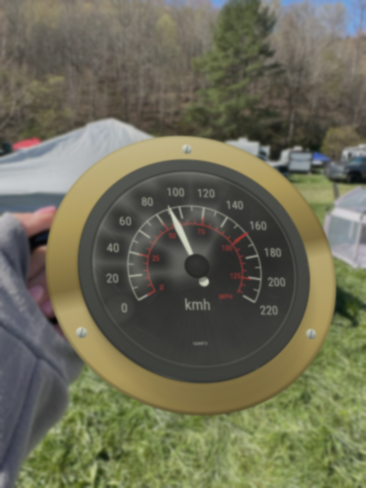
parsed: 90 km/h
